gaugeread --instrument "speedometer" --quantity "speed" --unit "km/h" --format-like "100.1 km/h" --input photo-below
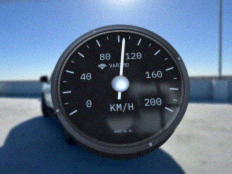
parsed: 105 km/h
